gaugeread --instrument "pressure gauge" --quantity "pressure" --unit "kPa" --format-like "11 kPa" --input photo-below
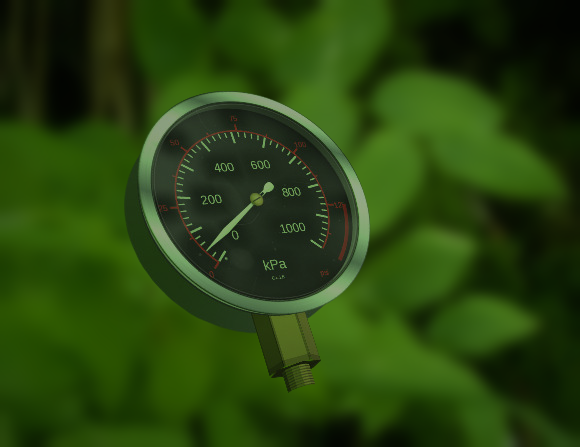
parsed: 40 kPa
